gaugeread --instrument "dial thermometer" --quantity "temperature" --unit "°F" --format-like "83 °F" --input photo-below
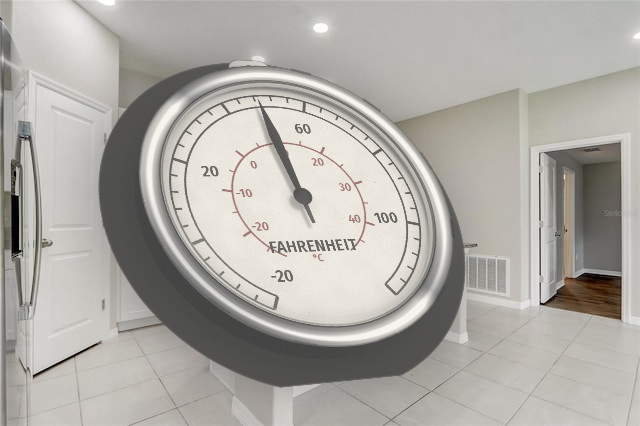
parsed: 48 °F
